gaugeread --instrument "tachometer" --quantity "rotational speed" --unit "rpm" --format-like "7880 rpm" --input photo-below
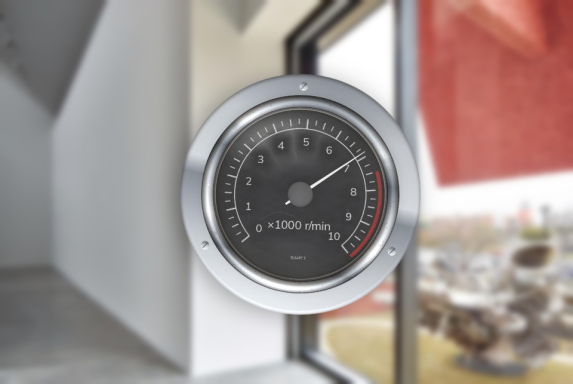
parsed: 6875 rpm
